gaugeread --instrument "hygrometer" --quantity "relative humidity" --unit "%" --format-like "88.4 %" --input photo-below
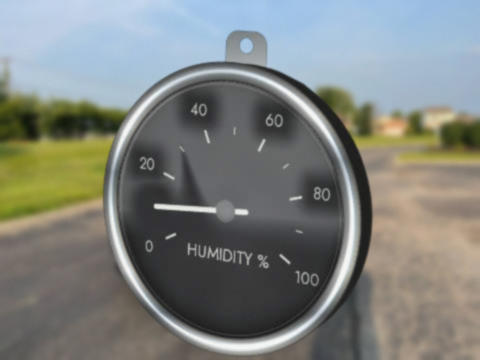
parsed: 10 %
